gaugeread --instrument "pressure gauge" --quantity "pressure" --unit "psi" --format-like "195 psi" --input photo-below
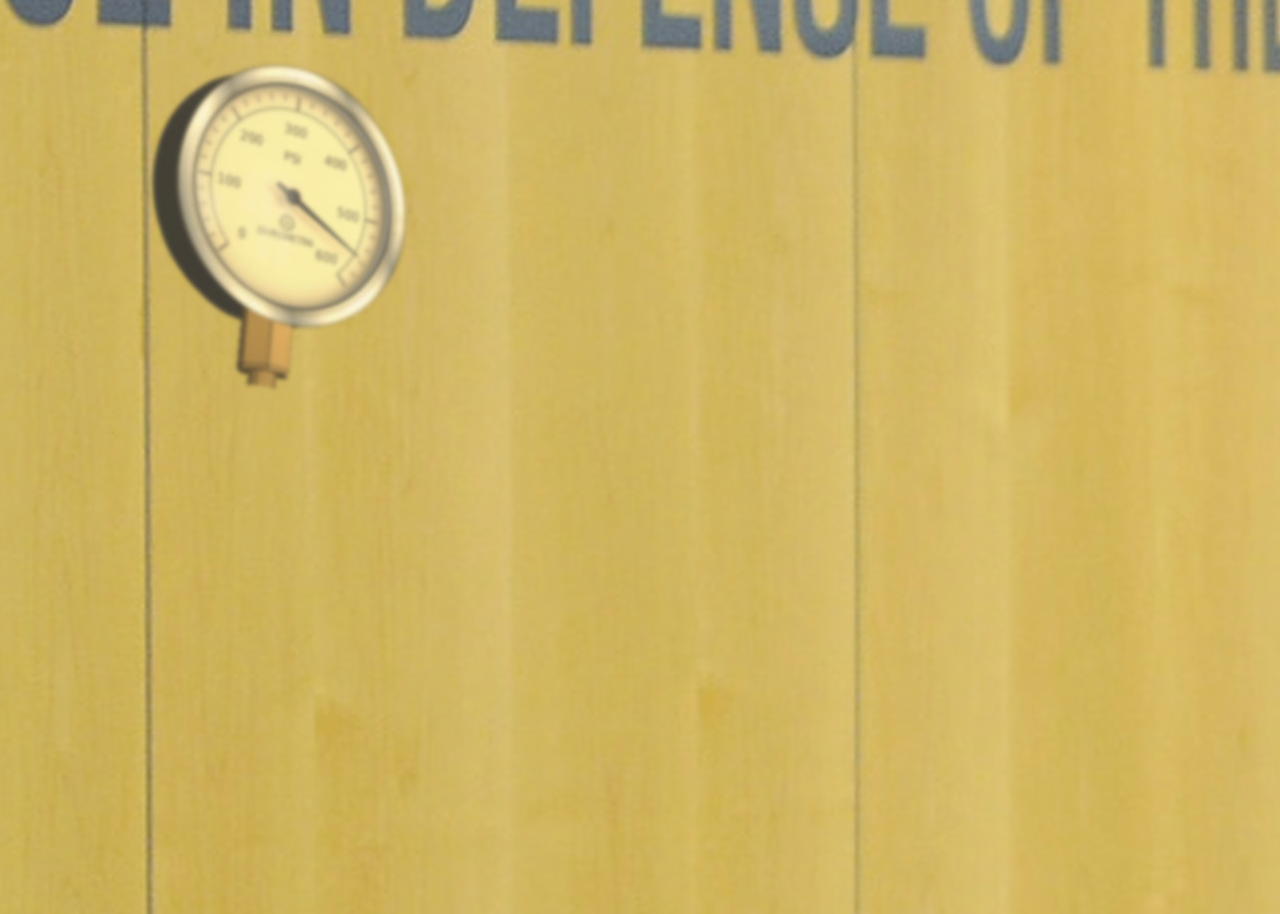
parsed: 560 psi
